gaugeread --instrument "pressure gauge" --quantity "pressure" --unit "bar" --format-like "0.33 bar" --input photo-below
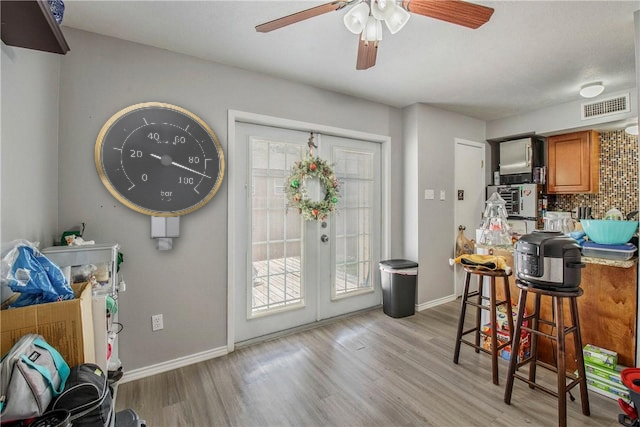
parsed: 90 bar
